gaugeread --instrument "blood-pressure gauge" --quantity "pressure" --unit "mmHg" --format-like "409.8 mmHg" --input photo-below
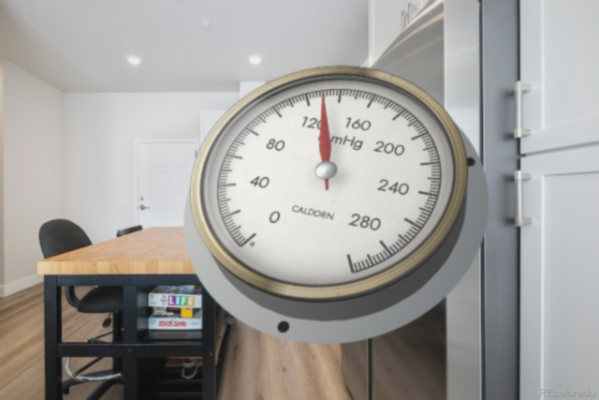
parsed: 130 mmHg
